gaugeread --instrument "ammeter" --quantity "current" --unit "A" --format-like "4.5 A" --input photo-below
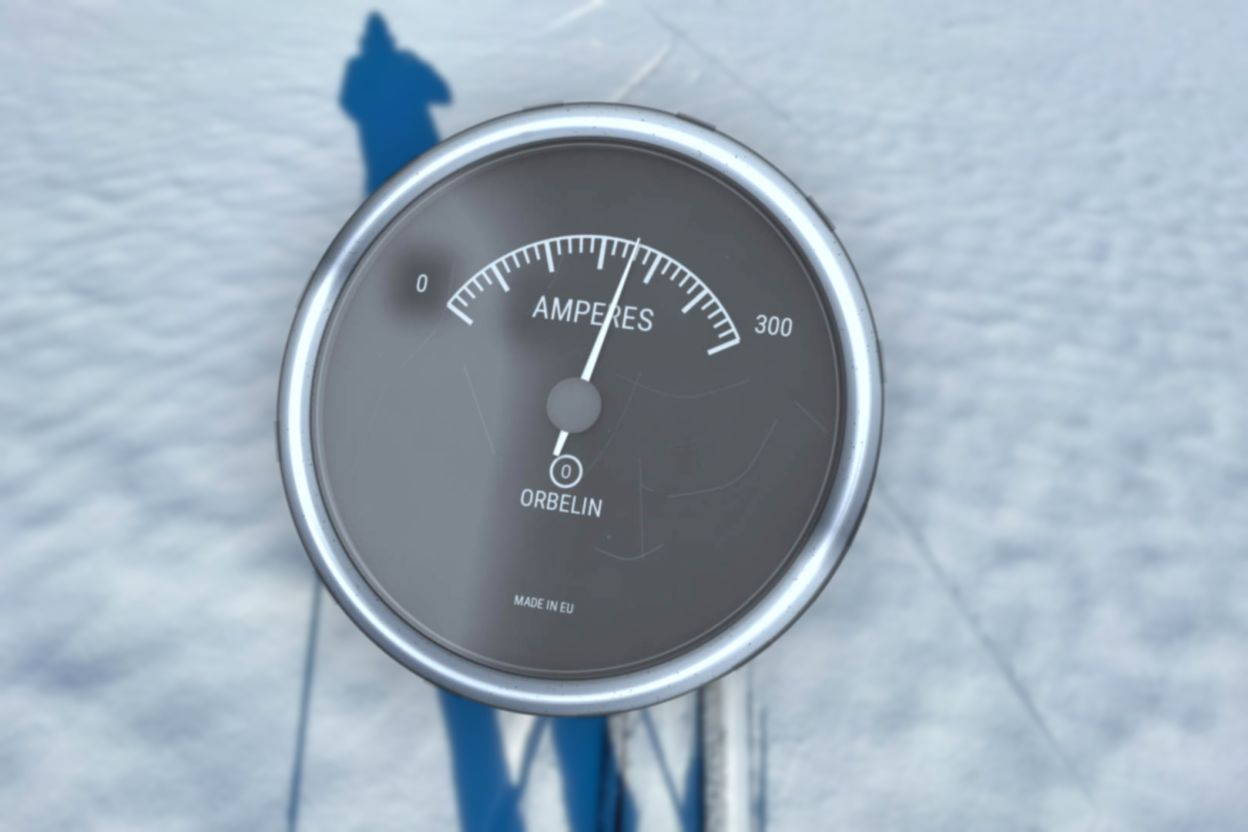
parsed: 180 A
